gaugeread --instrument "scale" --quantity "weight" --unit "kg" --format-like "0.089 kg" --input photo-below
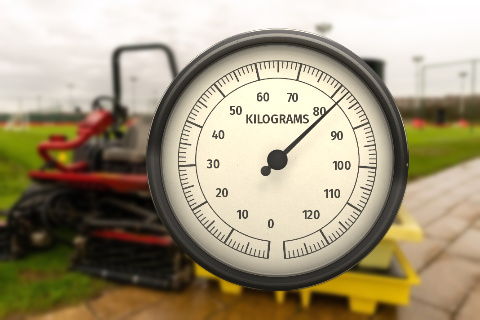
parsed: 82 kg
